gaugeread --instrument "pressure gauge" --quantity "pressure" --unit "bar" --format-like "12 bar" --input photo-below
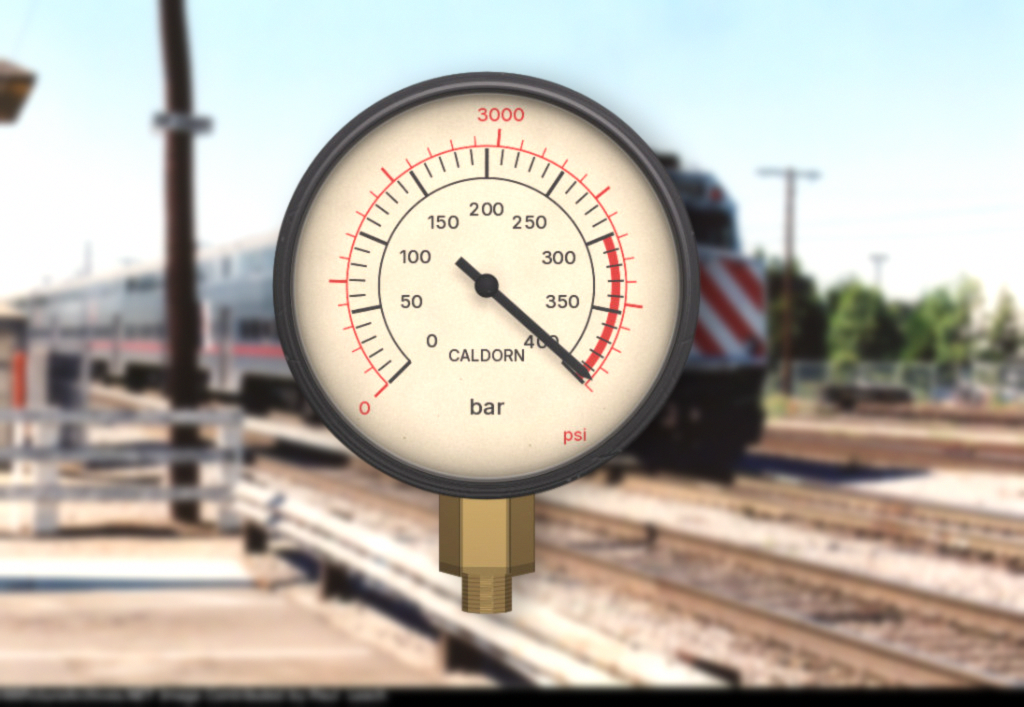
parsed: 395 bar
